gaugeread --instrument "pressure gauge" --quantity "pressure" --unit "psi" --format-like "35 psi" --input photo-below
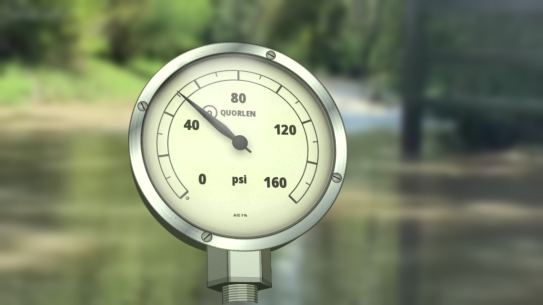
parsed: 50 psi
